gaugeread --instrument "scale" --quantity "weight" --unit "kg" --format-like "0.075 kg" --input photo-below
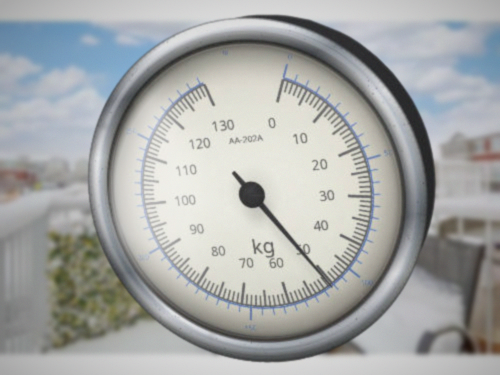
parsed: 50 kg
